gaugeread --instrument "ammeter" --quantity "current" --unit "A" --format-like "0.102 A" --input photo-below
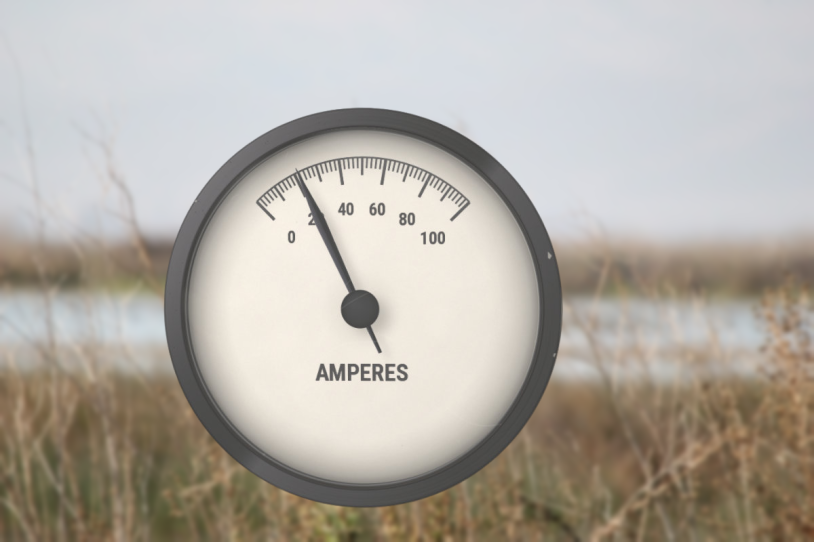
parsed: 22 A
